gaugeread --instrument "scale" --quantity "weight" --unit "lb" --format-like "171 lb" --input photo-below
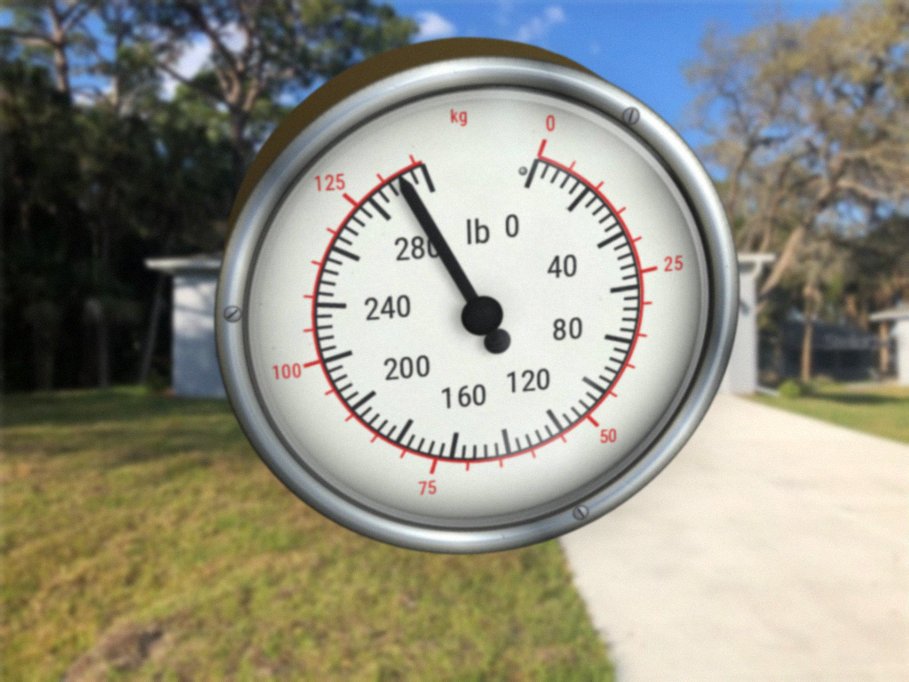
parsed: 292 lb
